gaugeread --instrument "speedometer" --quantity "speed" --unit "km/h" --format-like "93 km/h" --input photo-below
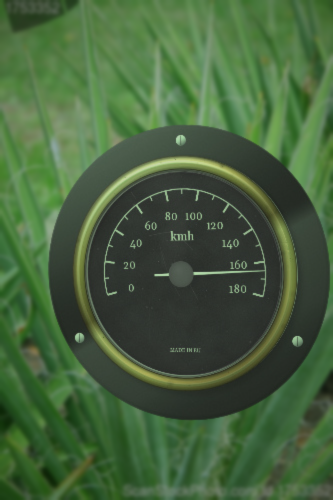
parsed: 165 km/h
